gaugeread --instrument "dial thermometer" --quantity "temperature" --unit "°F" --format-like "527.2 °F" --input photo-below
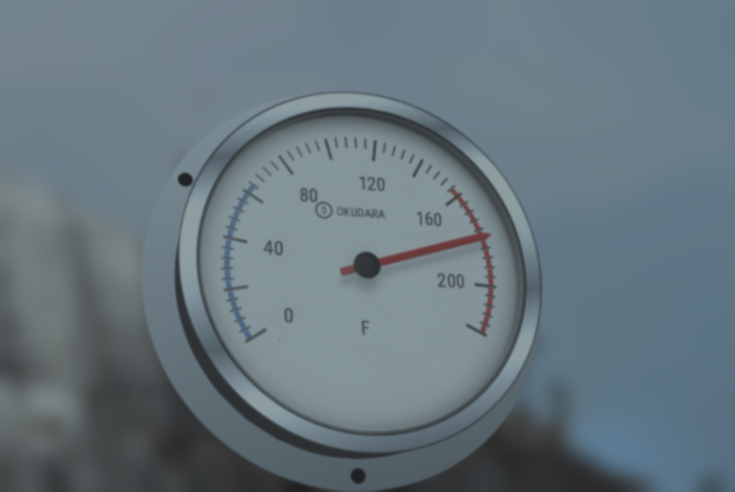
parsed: 180 °F
